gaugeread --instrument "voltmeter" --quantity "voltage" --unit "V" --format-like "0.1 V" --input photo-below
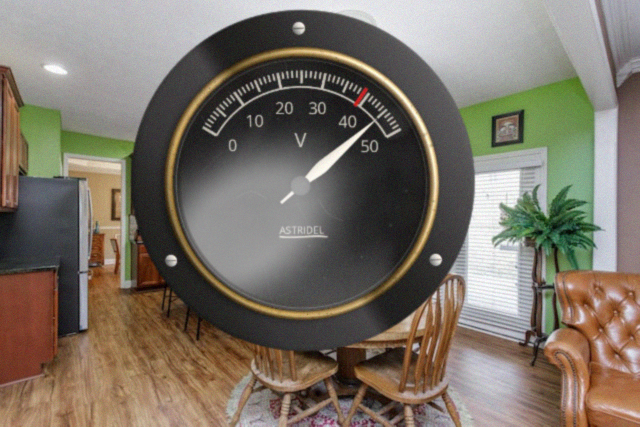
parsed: 45 V
